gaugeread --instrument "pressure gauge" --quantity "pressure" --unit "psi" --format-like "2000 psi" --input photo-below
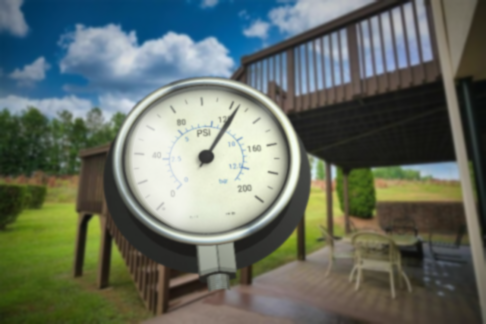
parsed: 125 psi
